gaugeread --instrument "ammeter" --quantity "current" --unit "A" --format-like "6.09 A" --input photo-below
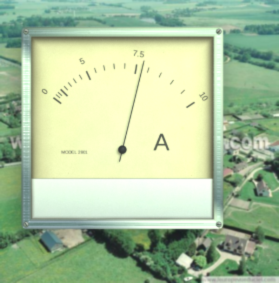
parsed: 7.75 A
